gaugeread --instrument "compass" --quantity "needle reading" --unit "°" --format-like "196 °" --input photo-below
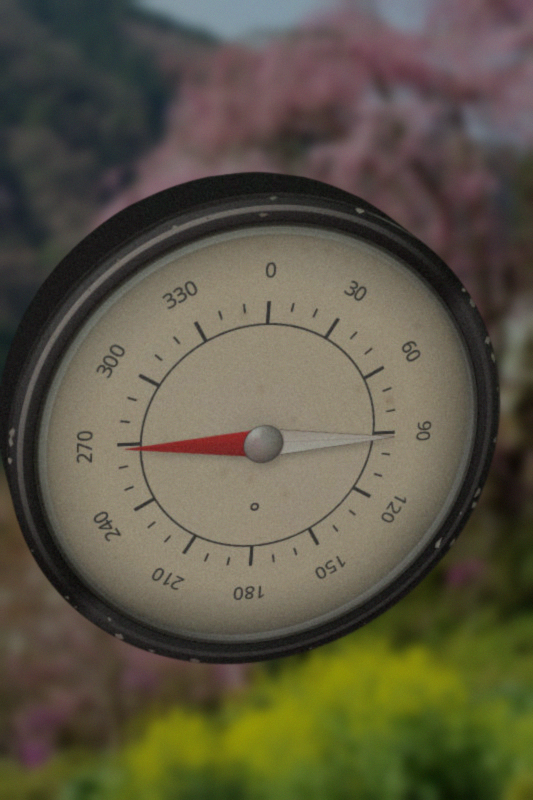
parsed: 270 °
